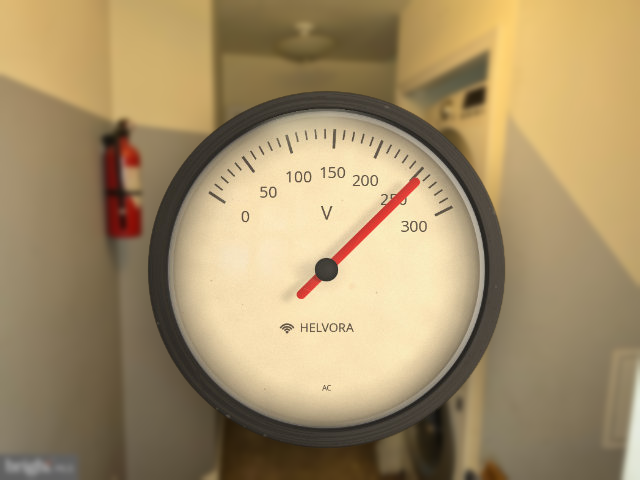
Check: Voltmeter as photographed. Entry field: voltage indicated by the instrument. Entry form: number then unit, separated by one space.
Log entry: 255 V
